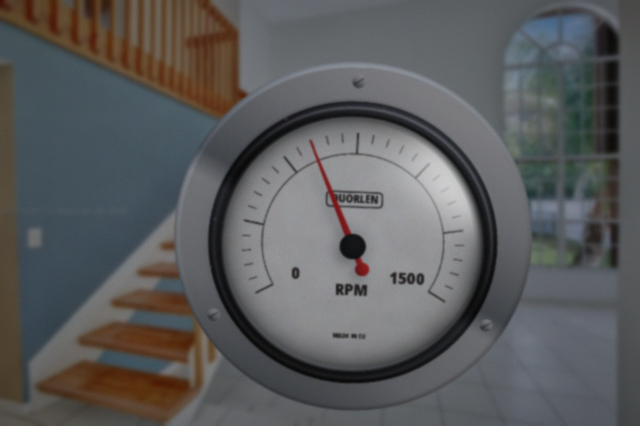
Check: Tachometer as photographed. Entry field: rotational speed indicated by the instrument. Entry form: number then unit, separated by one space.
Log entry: 600 rpm
